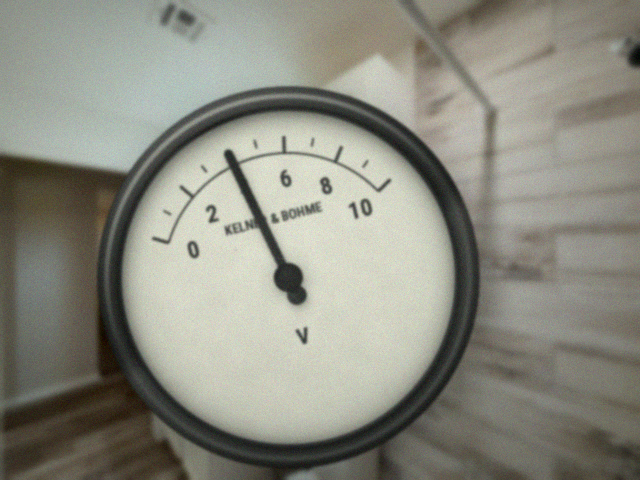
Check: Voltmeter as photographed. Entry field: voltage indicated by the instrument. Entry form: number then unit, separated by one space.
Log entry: 4 V
